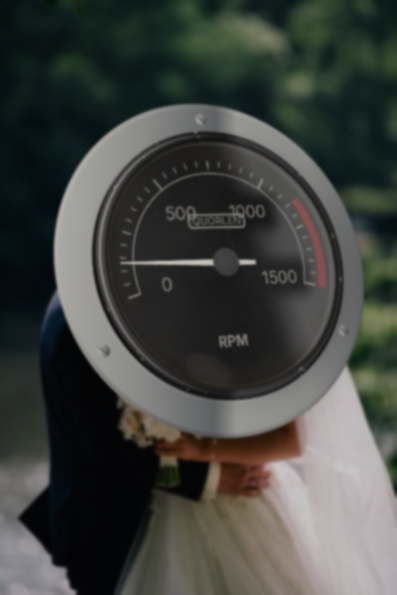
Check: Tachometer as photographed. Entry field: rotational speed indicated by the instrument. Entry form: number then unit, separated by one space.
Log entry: 125 rpm
